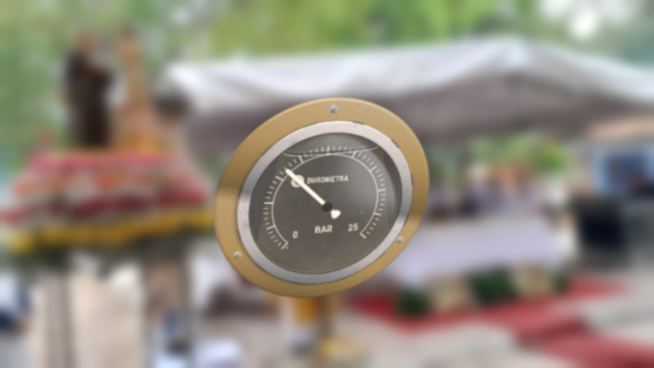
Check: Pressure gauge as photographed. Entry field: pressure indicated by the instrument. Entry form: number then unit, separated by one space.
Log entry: 8.5 bar
